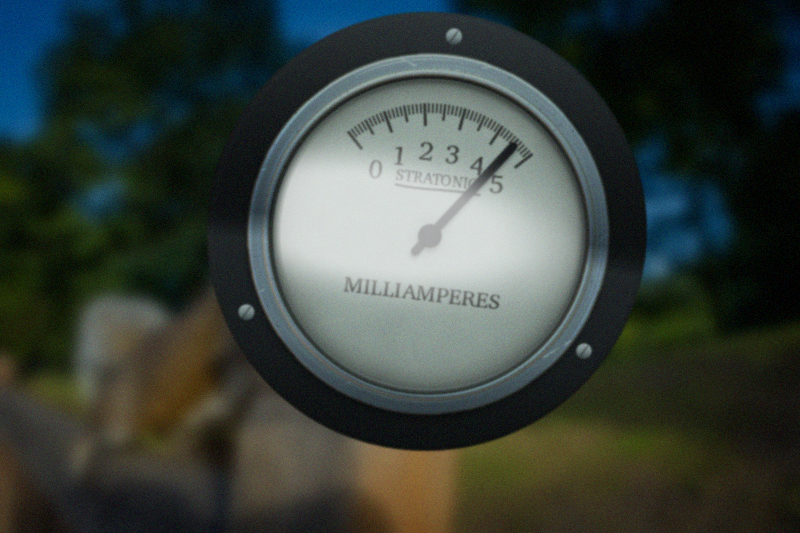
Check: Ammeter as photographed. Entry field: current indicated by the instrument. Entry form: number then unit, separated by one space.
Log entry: 4.5 mA
